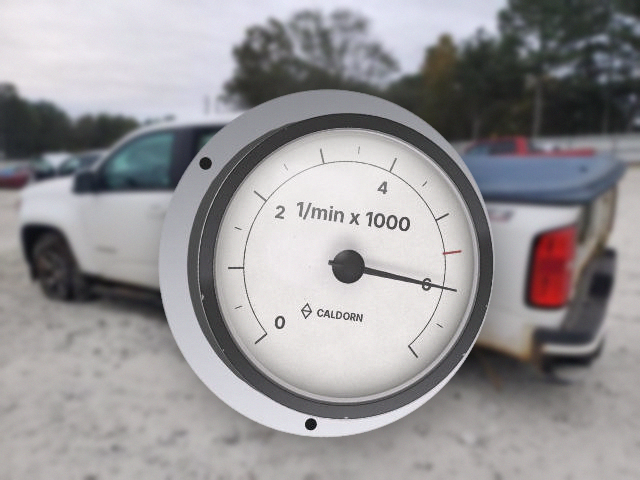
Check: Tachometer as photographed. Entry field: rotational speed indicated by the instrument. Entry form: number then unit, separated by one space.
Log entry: 6000 rpm
